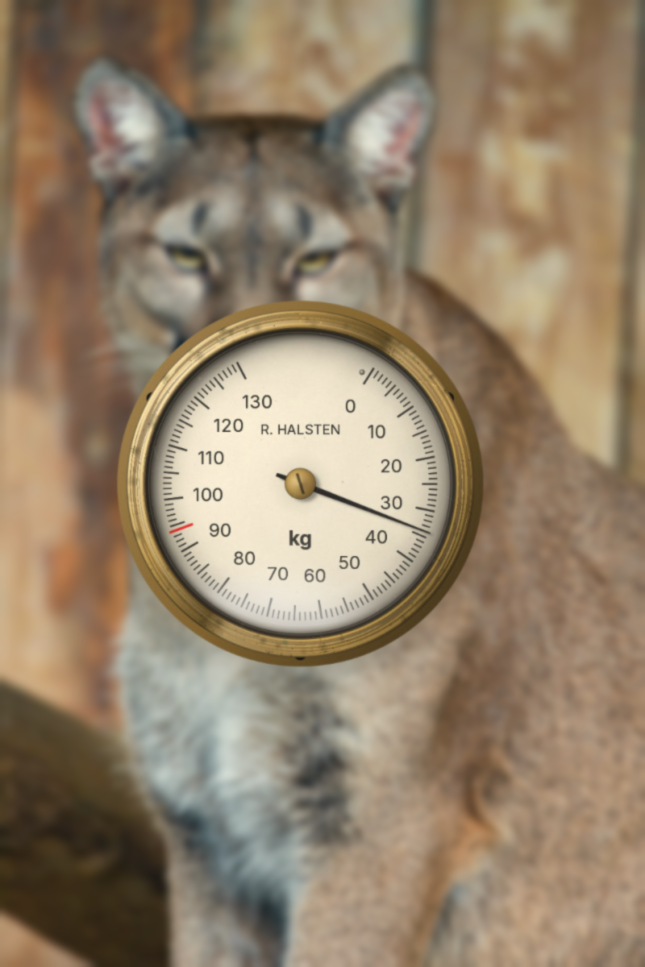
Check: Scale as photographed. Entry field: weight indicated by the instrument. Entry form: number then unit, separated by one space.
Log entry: 34 kg
